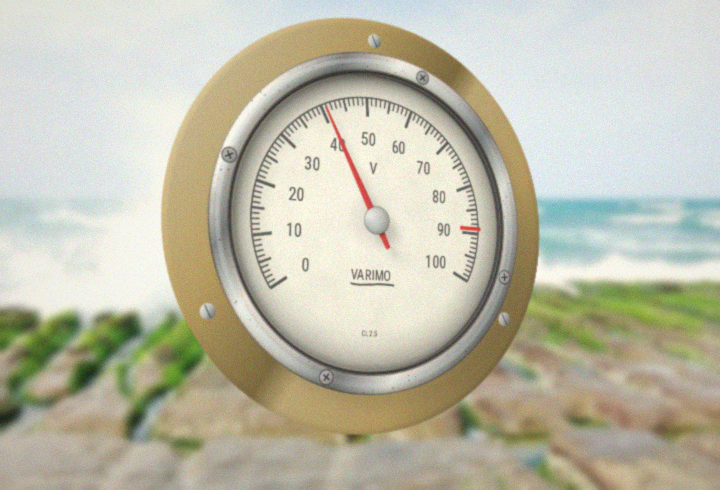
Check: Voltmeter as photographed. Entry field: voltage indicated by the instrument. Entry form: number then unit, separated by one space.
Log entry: 40 V
